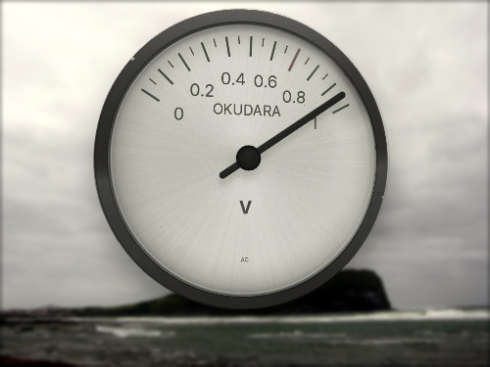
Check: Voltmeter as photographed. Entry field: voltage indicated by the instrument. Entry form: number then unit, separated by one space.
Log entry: 0.95 V
